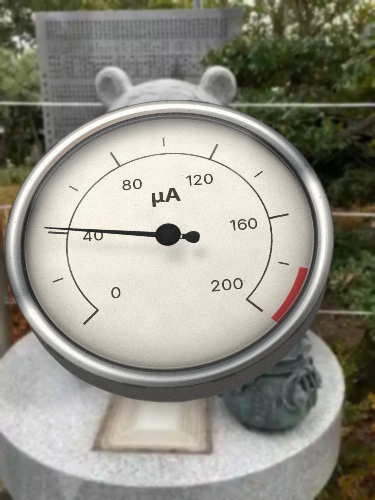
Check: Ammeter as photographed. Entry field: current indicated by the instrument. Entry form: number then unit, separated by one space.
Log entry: 40 µA
